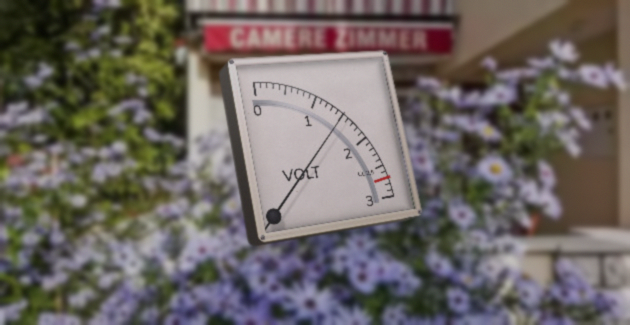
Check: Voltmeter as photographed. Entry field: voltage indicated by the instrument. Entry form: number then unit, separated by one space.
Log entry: 1.5 V
